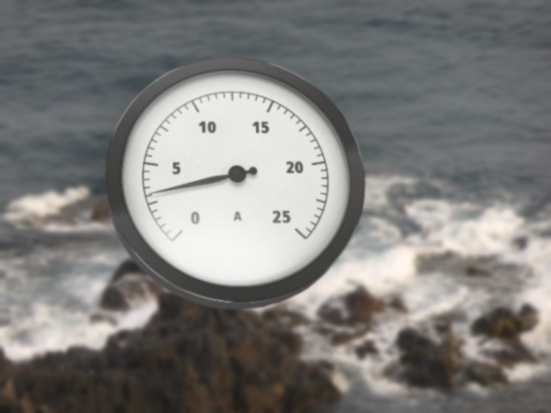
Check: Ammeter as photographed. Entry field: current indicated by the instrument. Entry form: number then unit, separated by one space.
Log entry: 3 A
